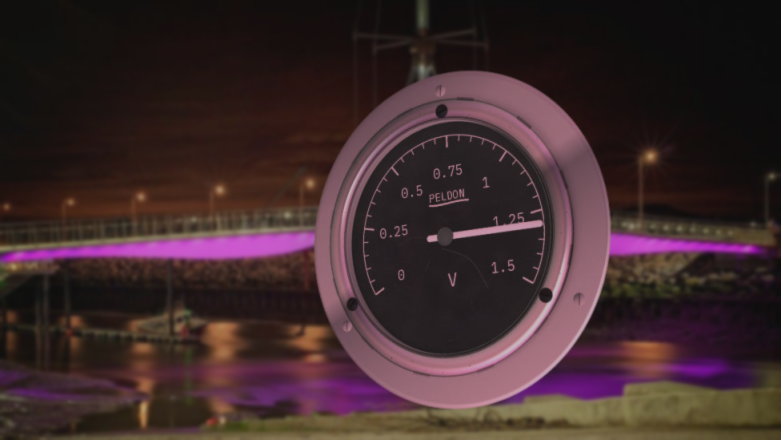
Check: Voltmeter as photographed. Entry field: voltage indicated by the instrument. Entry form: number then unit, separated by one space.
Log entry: 1.3 V
